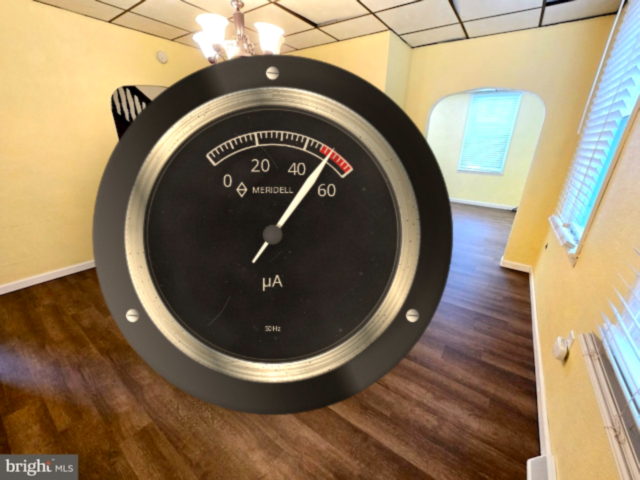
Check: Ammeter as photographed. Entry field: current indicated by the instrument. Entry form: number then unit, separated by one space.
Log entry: 50 µA
